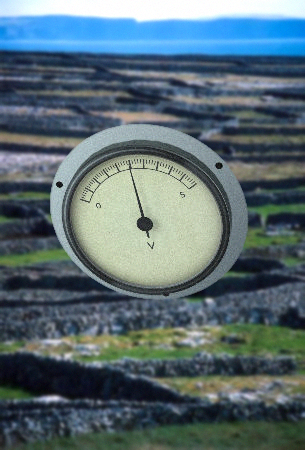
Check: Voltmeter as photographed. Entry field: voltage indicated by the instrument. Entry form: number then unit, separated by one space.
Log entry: 2.5 V
